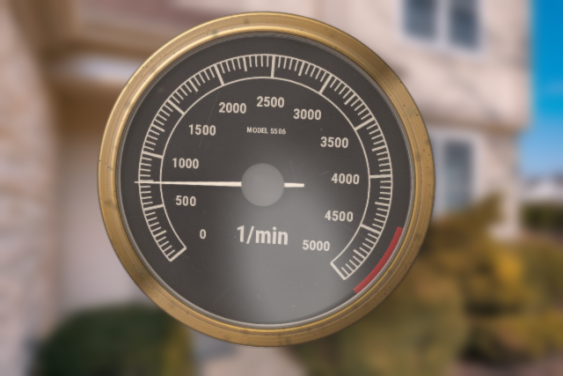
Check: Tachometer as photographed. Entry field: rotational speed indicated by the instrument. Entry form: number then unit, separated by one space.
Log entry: 750 rpm
